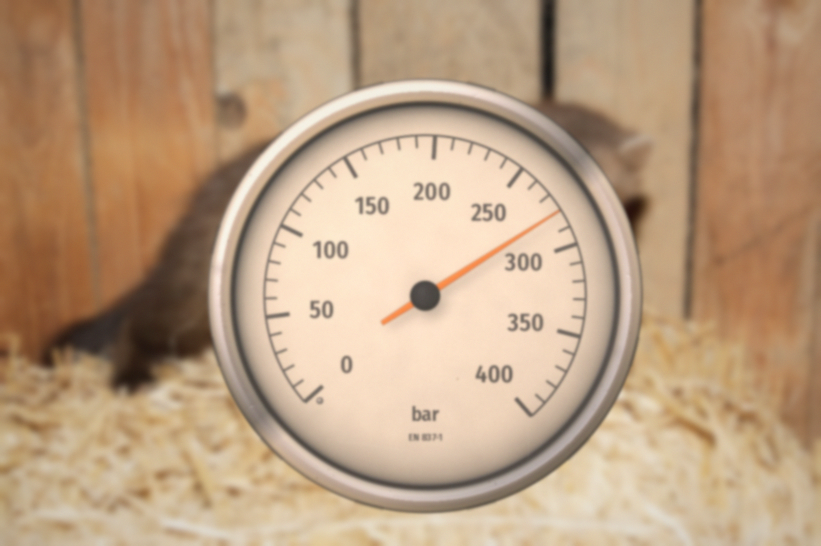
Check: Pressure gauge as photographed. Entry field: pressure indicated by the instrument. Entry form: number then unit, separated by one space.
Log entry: 280 bar
